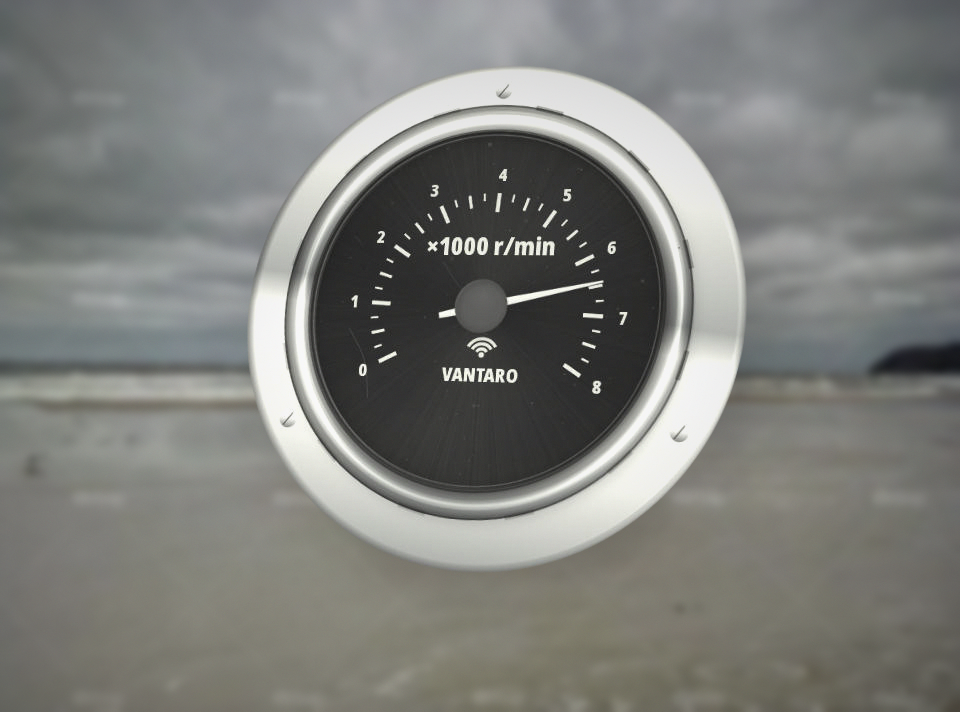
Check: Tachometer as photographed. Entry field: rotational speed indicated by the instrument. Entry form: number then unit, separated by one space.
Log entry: 6500 rpm
